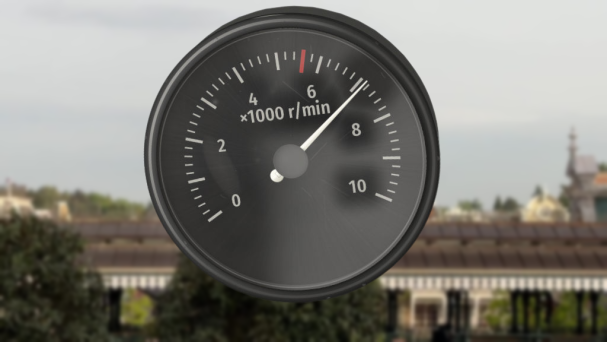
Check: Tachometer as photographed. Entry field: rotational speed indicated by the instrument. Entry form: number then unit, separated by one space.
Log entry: 7100 rpm
